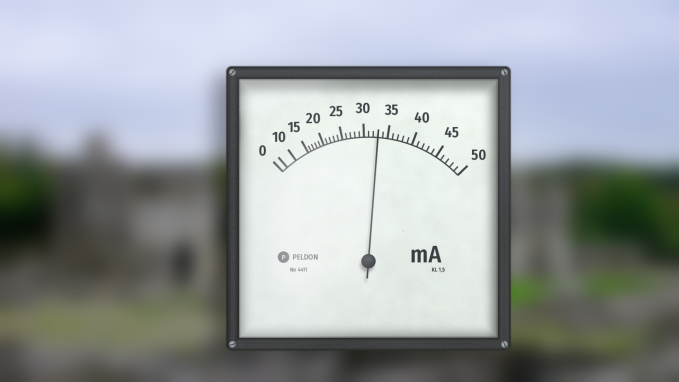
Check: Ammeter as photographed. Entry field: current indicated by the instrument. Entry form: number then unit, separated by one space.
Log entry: 33 mA
